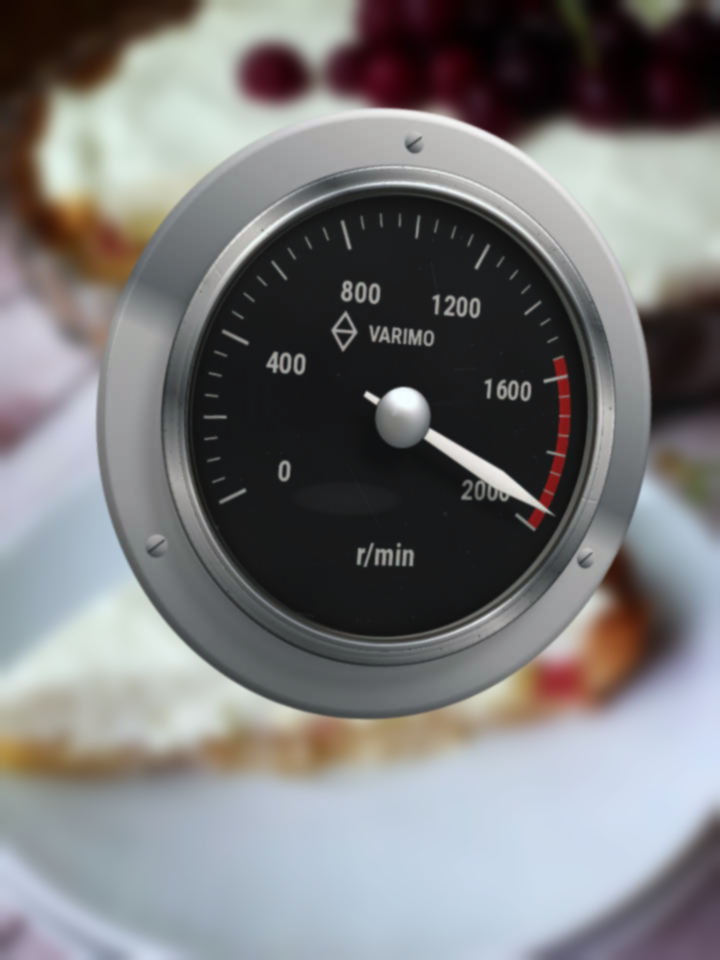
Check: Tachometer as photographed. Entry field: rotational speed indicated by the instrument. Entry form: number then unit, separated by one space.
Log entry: 1950 rpm
